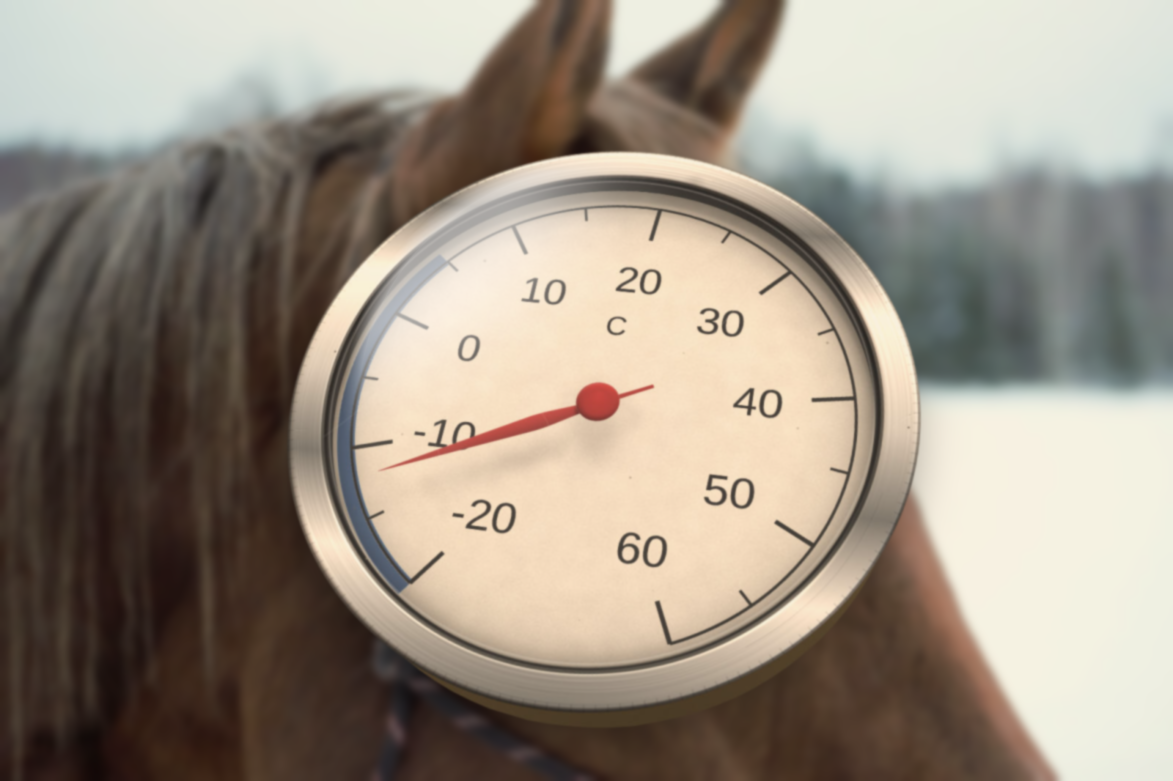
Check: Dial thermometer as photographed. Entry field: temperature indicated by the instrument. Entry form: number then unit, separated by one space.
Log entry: -12.5 °C
